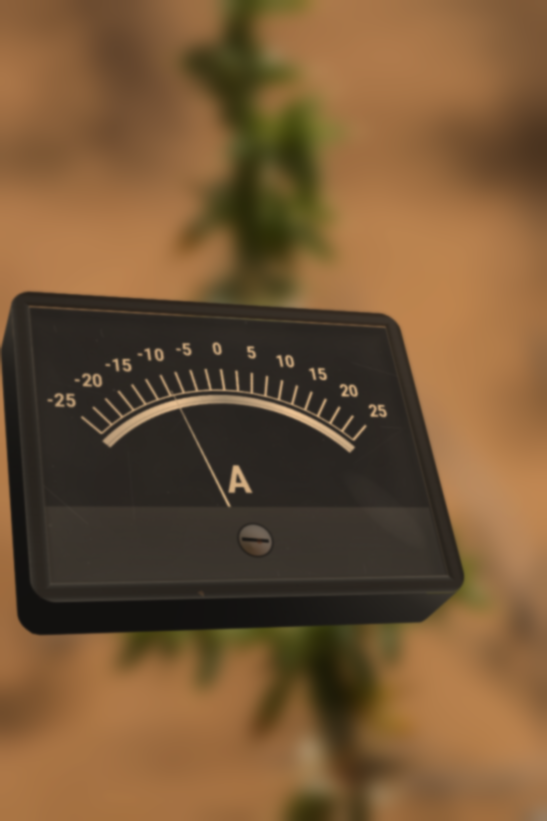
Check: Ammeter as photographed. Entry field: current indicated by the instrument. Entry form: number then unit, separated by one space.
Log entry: -10 A
